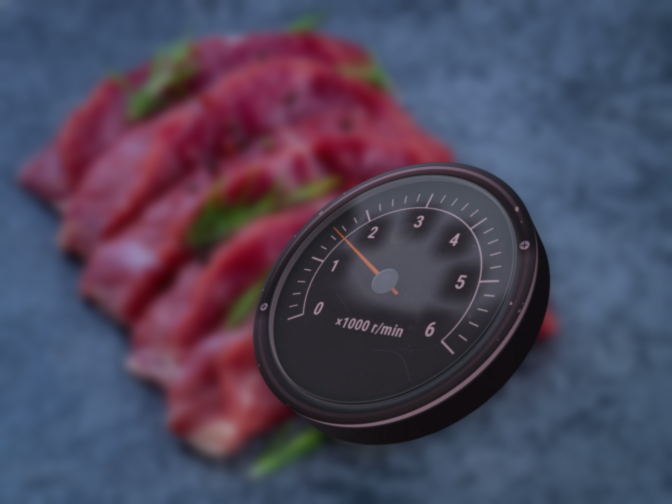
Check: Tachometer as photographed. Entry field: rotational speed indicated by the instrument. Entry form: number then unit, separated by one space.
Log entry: 1500 rpm
